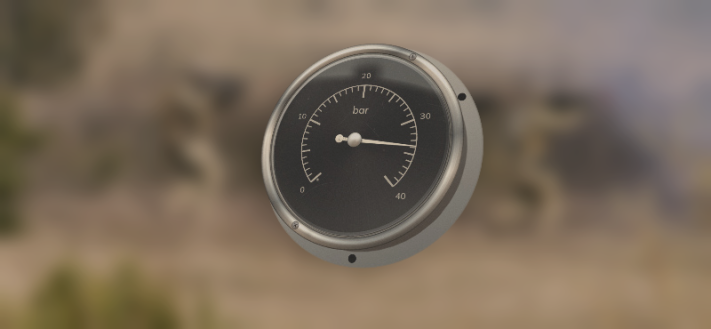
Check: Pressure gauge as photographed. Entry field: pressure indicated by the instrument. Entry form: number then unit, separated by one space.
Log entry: 34 bar
